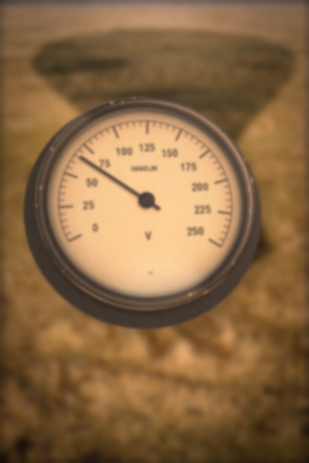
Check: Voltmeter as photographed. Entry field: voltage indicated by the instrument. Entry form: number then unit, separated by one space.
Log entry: 65 V
